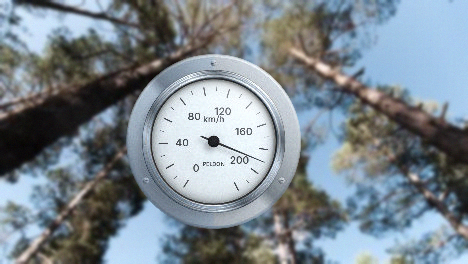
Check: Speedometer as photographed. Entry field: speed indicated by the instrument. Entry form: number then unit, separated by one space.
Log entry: 190 km/h
